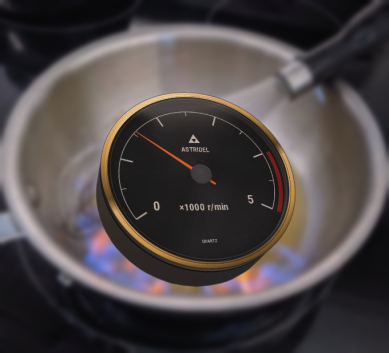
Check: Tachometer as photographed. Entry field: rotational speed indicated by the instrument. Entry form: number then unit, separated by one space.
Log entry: 1500 rpm
